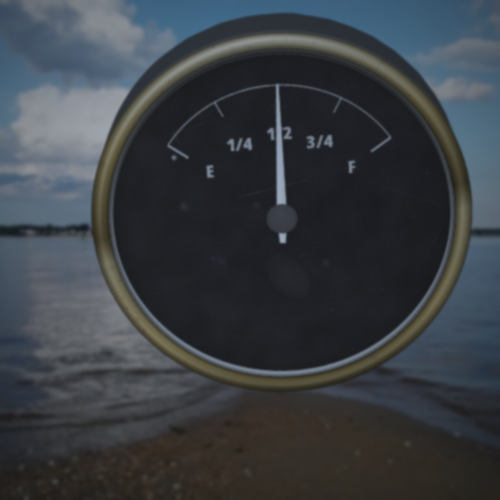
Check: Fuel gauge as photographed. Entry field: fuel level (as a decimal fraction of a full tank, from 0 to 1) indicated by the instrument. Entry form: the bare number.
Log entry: 0.5
